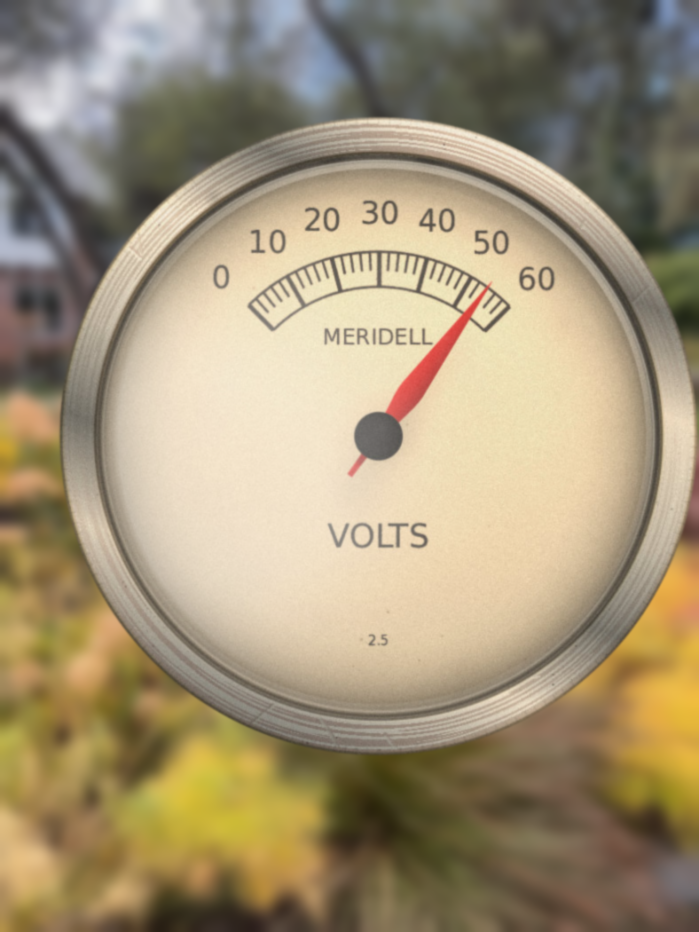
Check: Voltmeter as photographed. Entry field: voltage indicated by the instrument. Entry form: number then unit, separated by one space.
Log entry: 54 V
